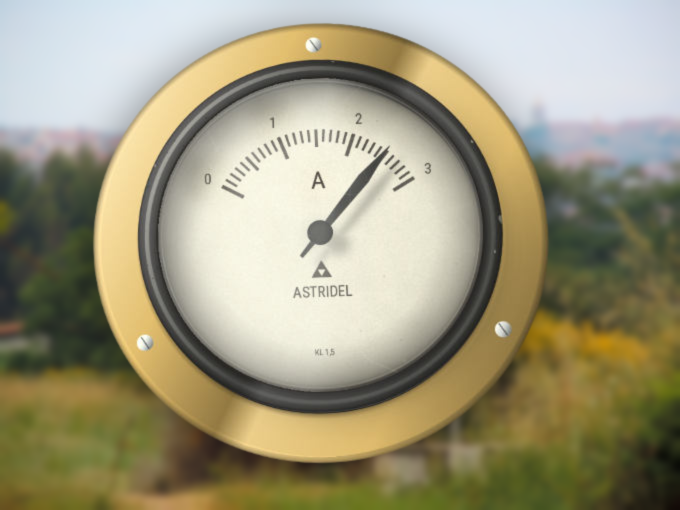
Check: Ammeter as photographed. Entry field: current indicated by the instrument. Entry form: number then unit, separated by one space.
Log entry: 2.5 A
